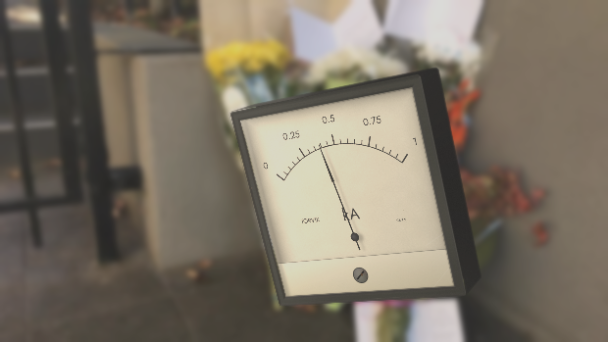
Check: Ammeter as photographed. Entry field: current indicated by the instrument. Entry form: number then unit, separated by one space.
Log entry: 0.4 kA
